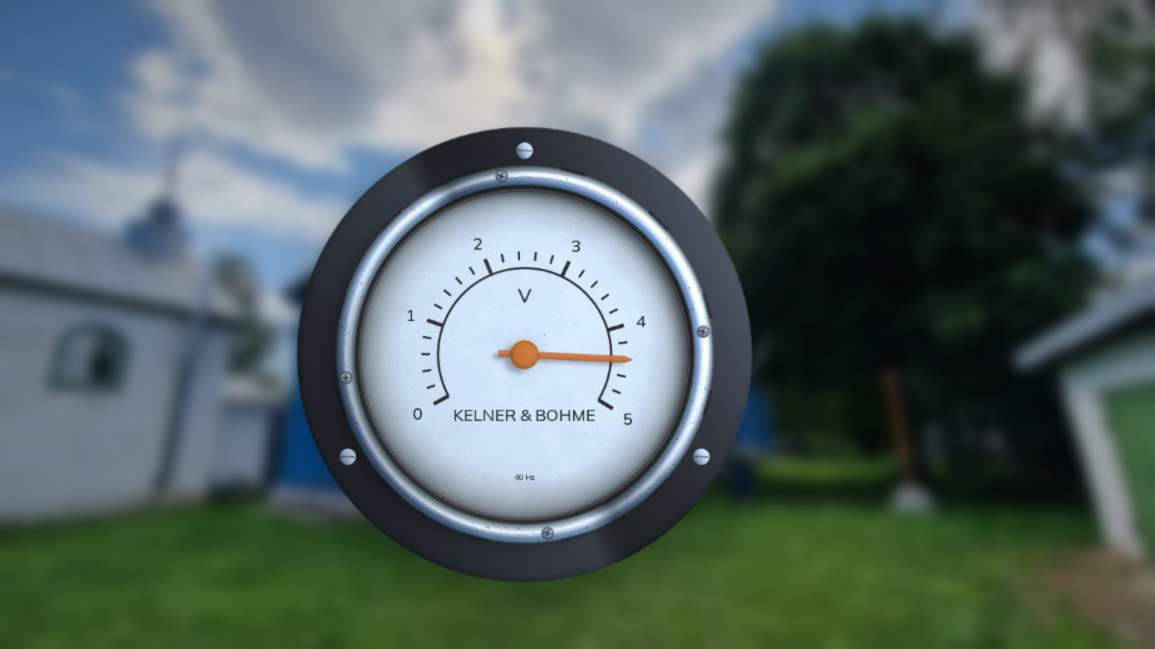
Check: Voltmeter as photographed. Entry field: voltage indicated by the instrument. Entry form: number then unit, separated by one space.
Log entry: 4.4 V
